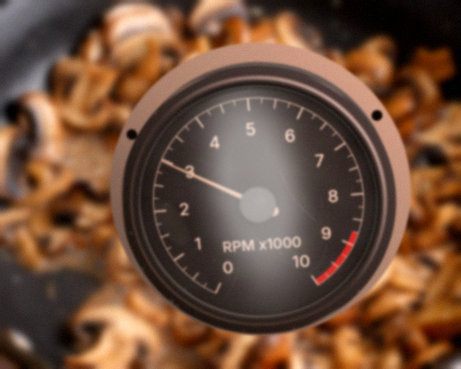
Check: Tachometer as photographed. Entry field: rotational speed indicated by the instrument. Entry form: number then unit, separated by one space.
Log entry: 3000 rpm
